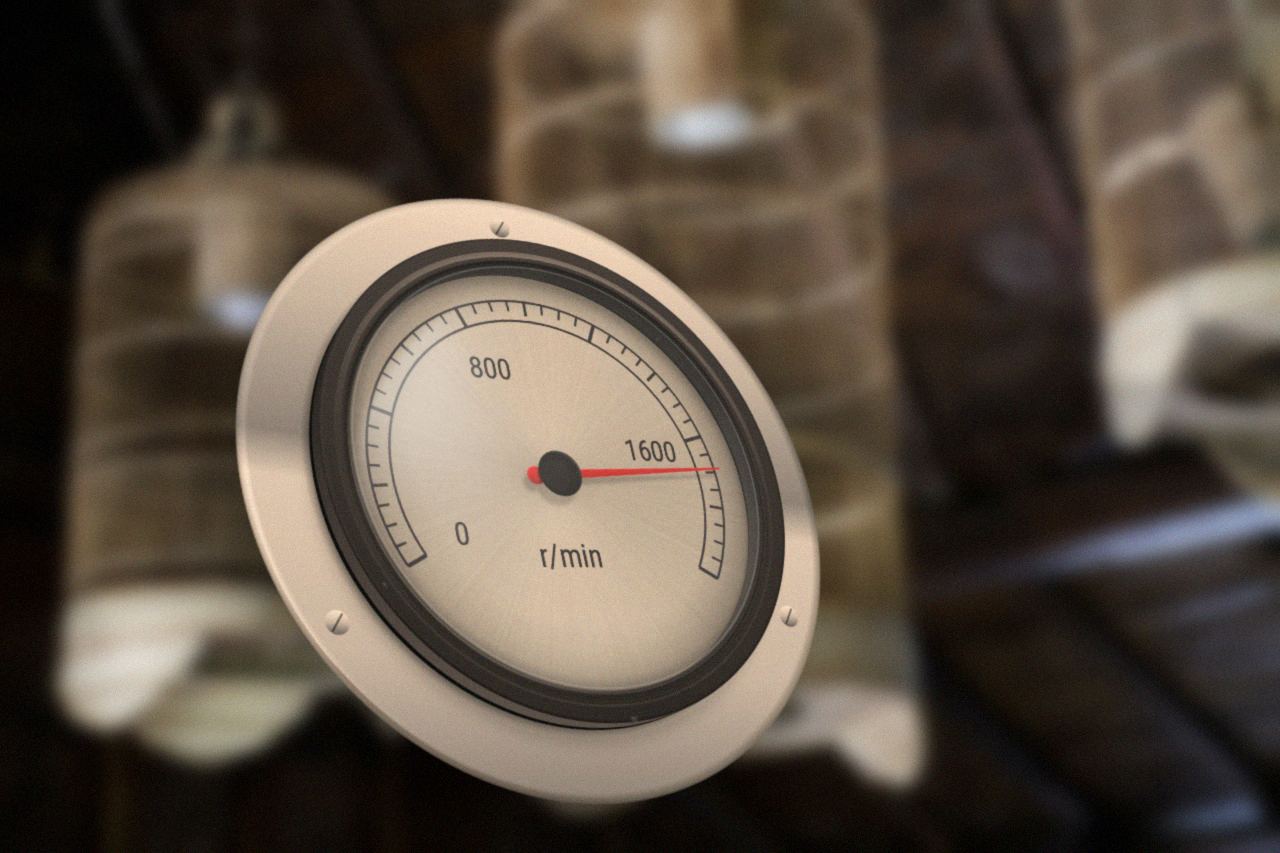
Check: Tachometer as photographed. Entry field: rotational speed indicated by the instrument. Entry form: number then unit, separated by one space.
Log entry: 1700 rpm
